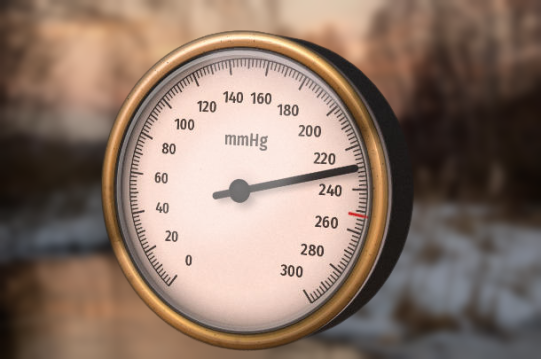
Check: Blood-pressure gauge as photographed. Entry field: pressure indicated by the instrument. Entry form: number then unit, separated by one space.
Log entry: 230 mmHg
